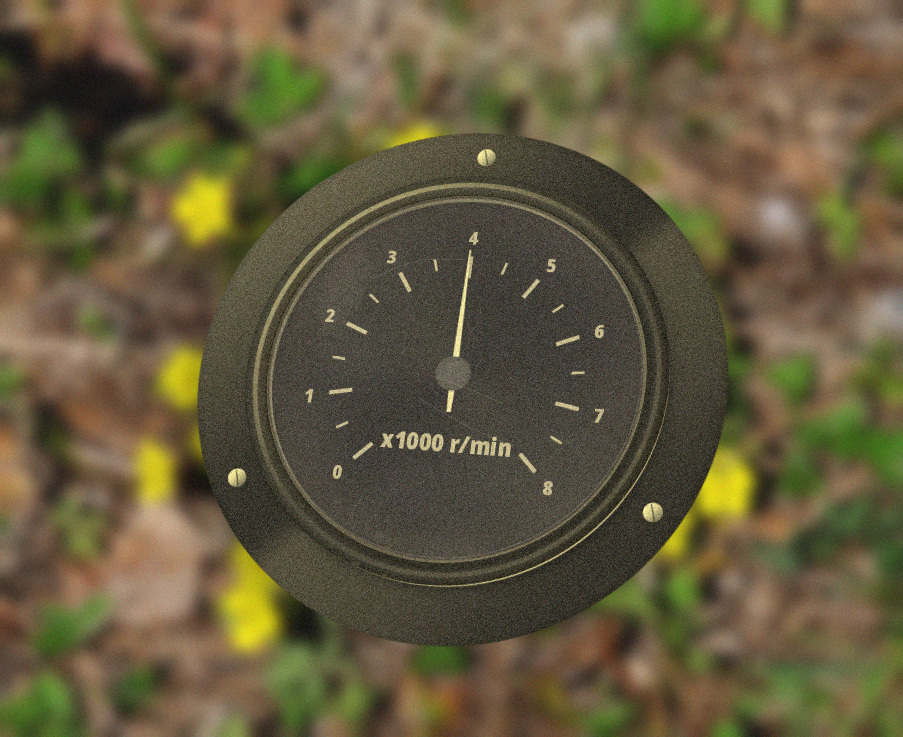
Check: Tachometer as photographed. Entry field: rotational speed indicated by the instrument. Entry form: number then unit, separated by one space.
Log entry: 4000 rpm
